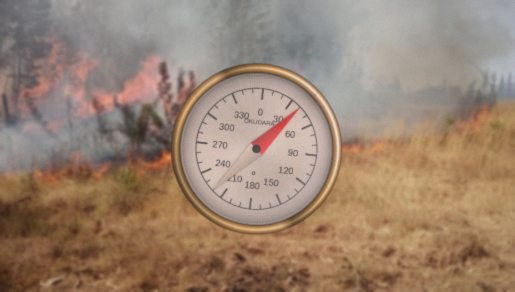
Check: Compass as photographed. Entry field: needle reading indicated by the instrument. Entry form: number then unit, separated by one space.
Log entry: 40 °
